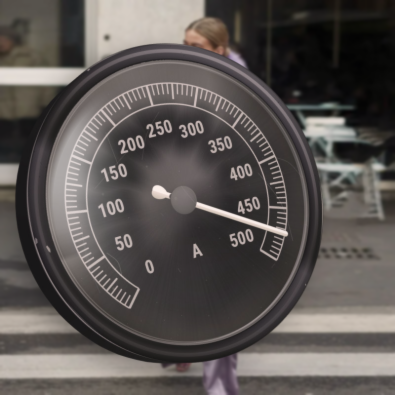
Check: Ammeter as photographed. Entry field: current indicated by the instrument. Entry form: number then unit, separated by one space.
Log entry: 475 A
